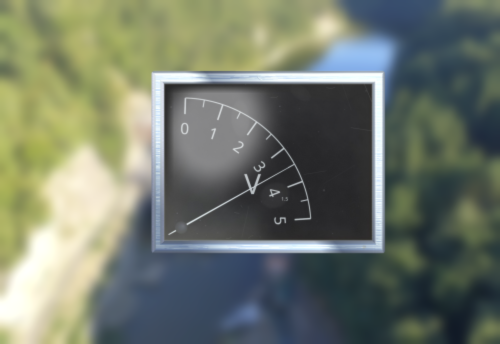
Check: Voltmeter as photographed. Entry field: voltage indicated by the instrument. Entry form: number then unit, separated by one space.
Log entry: 3.5 V
